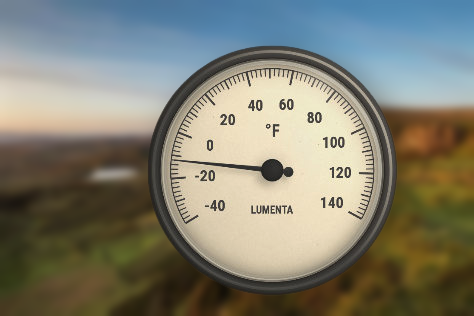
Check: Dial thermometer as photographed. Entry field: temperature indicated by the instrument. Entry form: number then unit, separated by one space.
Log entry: -12 °F
